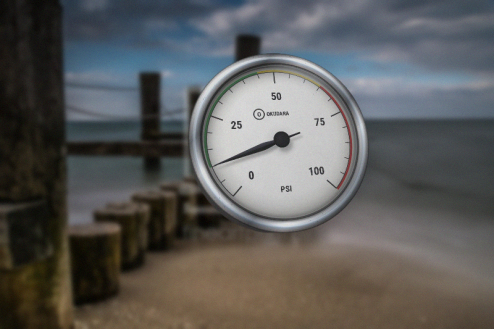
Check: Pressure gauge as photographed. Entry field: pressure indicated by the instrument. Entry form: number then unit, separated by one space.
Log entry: 10 psi
